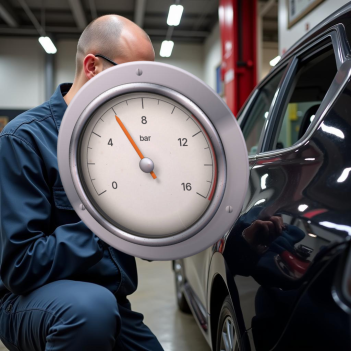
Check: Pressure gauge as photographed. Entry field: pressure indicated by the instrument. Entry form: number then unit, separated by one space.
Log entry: 6 bar
